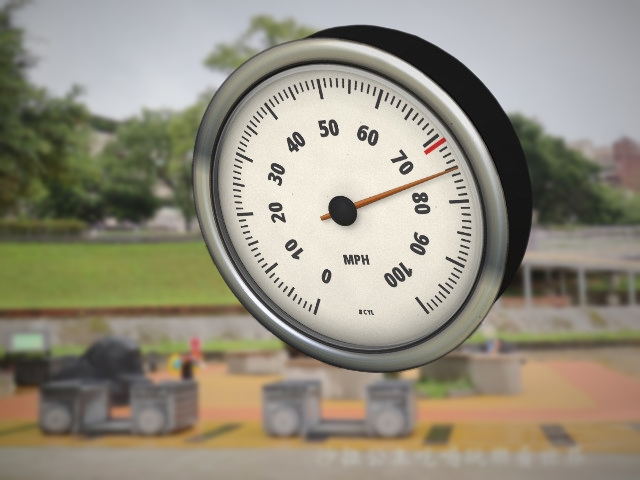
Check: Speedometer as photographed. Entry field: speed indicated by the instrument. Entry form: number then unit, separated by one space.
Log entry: 75 mph
